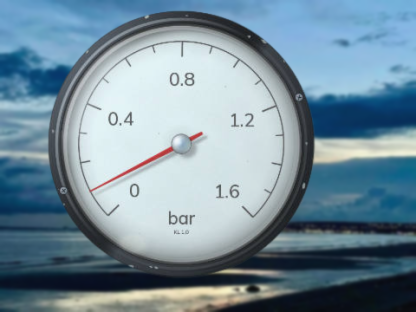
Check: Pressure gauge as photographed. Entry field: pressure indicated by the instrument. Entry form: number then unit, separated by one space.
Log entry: 0.1 bar
